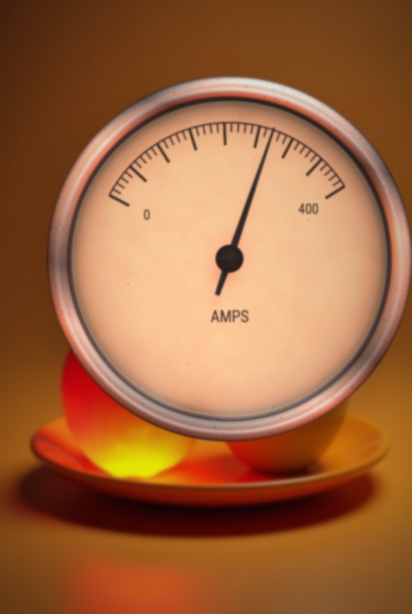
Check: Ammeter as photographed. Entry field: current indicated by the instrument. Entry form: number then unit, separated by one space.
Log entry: 270 A
